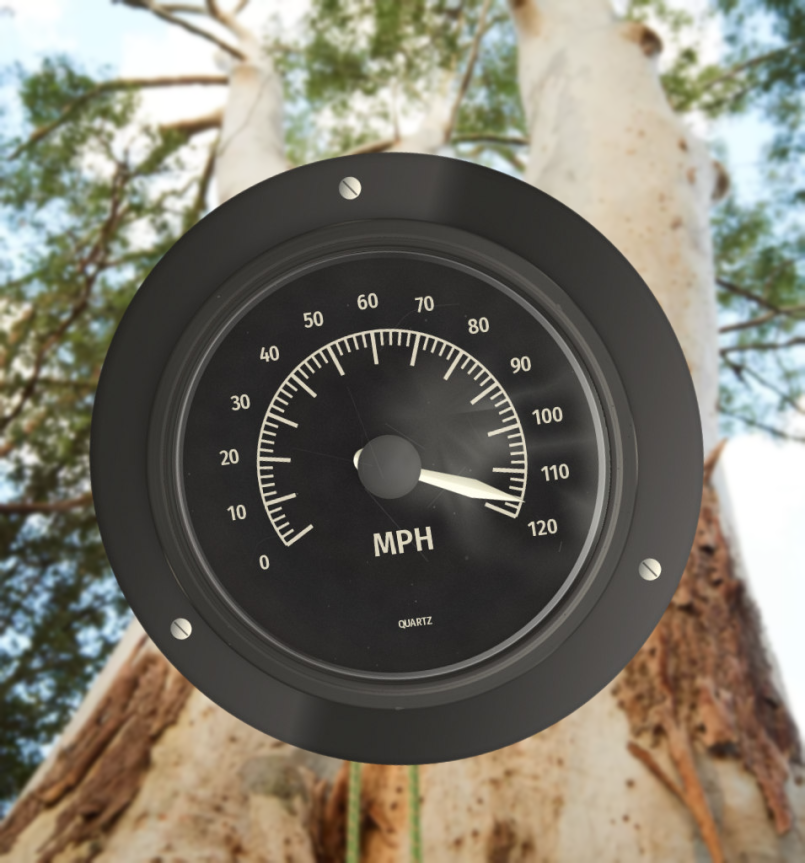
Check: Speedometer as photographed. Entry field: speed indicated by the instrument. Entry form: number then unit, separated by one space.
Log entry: 116 mph
